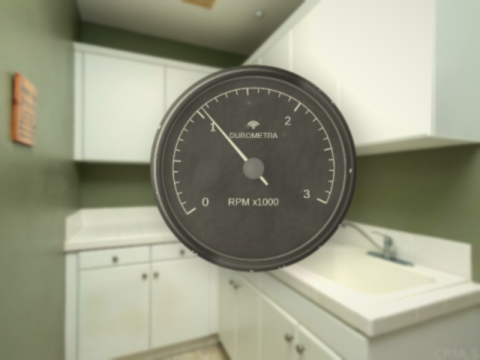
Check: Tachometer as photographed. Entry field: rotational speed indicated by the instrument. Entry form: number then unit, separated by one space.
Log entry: 1050 rpm
